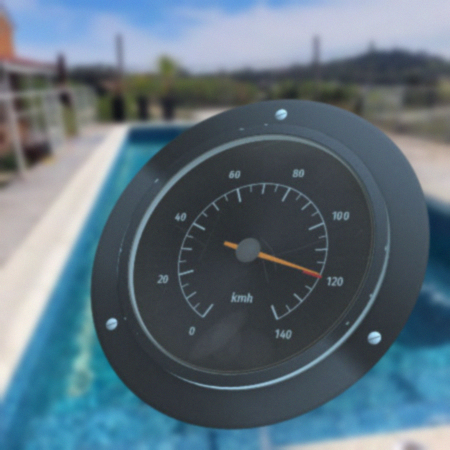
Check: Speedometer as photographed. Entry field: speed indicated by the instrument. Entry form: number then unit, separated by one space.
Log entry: 120 km/h
